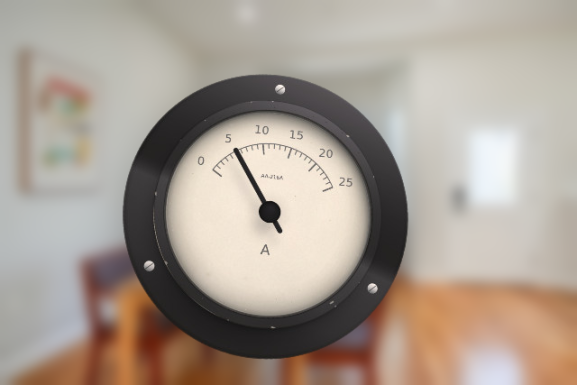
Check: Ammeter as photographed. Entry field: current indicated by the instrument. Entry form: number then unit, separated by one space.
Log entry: 5 A
